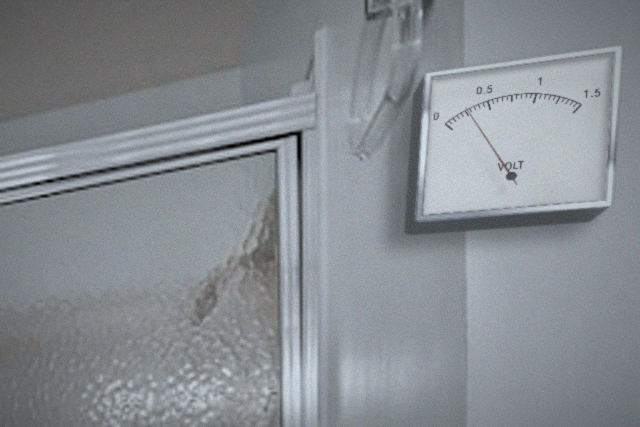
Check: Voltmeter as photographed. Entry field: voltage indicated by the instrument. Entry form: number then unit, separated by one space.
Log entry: 0.25 V
